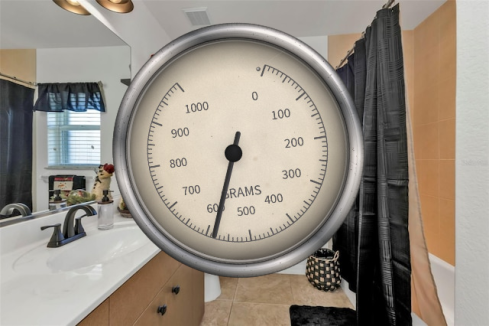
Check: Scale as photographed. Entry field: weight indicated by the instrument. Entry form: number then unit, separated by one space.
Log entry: 580 g
